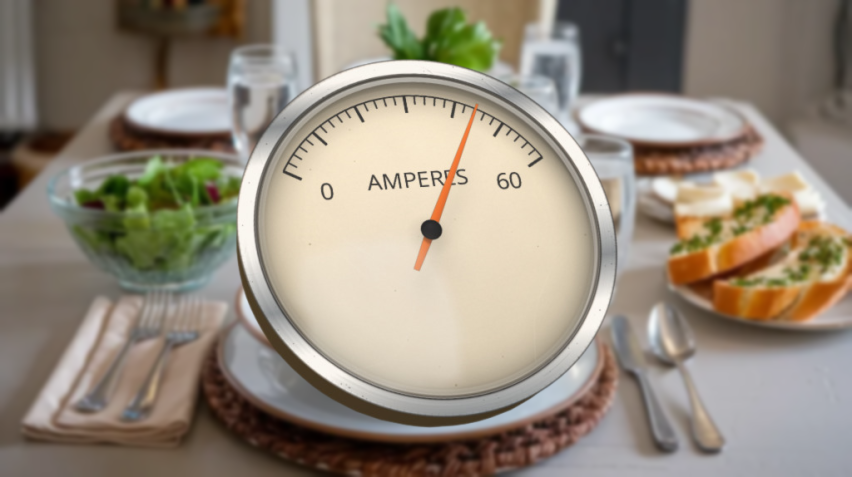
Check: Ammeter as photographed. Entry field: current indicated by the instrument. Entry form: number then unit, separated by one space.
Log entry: 44 A
